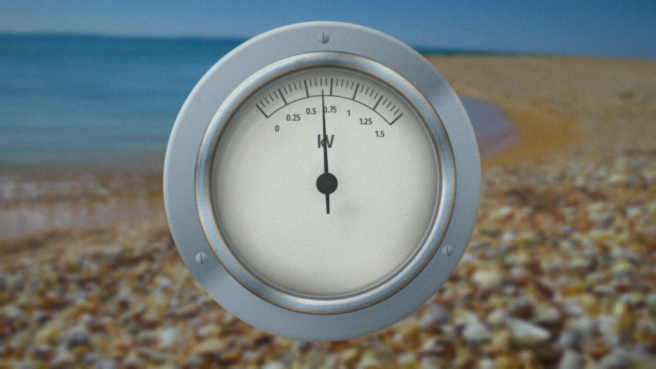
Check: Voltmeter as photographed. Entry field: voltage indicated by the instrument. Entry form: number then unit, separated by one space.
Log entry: 0.65 kV
